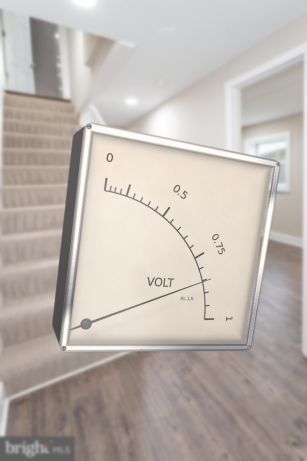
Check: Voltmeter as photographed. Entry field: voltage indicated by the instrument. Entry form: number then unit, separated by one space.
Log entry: 0.85 V
